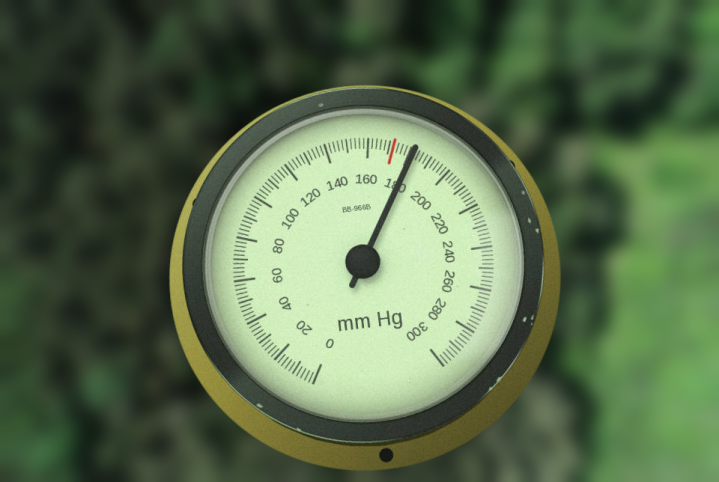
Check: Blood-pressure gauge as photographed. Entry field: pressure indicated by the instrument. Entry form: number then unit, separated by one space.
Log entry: 182 mmHg
